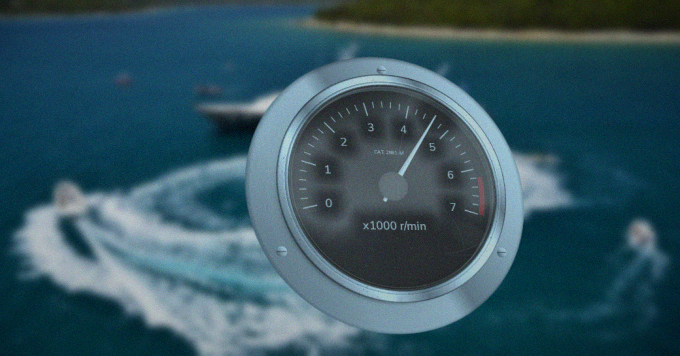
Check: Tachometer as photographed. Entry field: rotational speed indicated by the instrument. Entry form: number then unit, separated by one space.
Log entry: 4600 rpm
